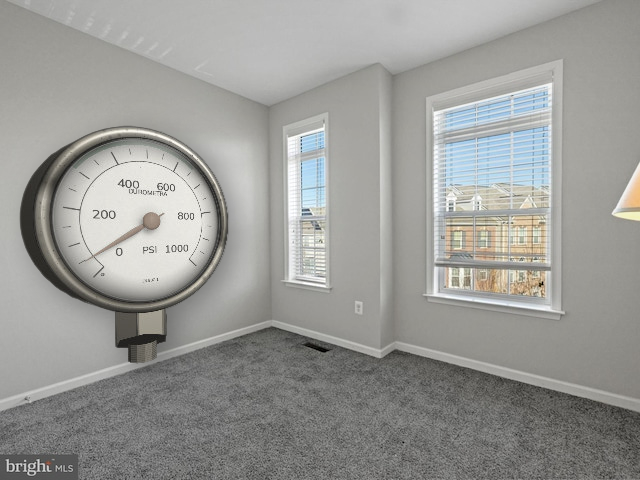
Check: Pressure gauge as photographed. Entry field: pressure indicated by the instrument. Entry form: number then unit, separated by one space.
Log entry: 50 psi
